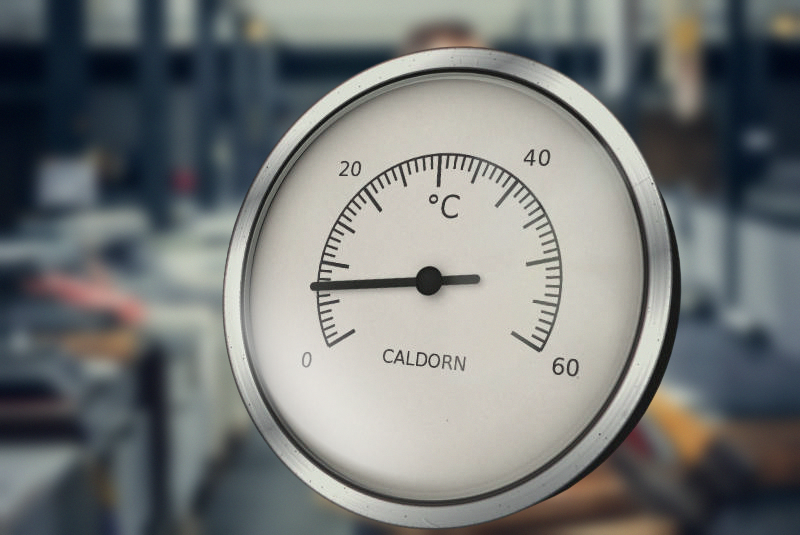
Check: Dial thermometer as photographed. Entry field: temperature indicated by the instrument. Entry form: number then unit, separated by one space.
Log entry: 7 °C
